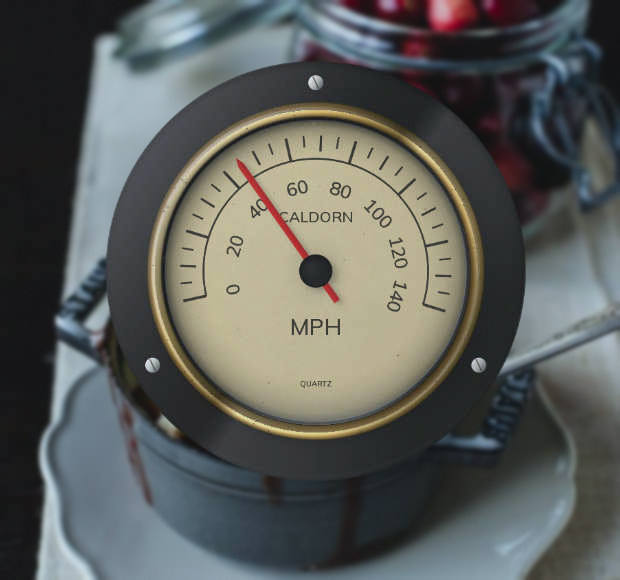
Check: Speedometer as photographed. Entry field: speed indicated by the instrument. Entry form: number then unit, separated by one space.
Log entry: 45 mph
